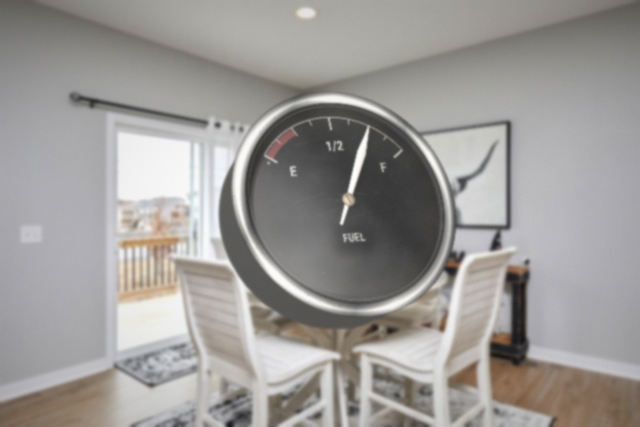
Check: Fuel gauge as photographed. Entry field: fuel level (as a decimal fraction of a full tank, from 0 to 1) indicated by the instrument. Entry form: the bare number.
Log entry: 0.75
